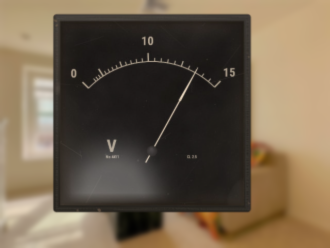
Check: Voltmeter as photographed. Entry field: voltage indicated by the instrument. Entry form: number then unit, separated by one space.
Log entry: 13.5 V
